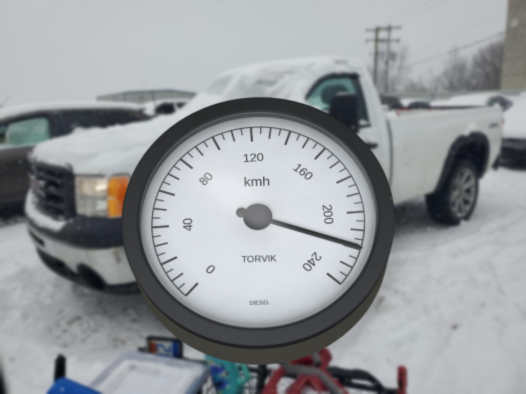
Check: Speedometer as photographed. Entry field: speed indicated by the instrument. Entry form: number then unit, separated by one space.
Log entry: 220 km/h
